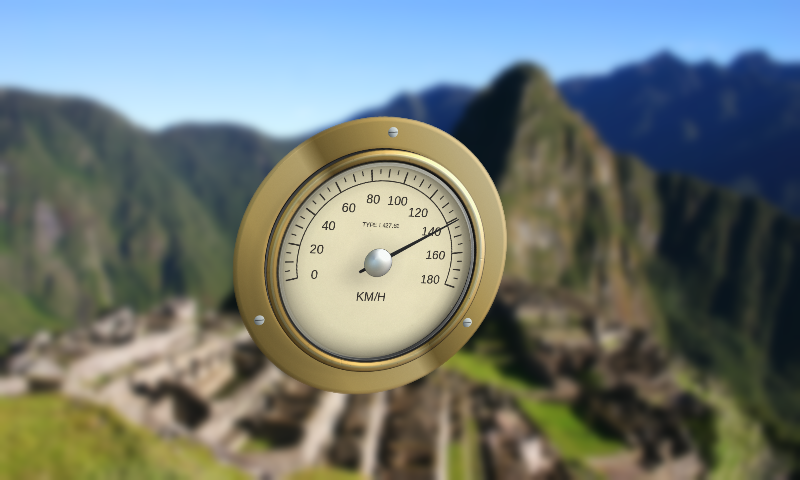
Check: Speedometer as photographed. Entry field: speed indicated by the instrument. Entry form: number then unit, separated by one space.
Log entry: 140 km/h
